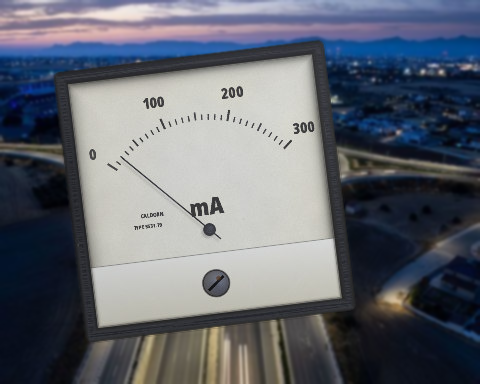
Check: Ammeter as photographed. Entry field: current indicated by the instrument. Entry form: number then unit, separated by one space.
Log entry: 20 mA
